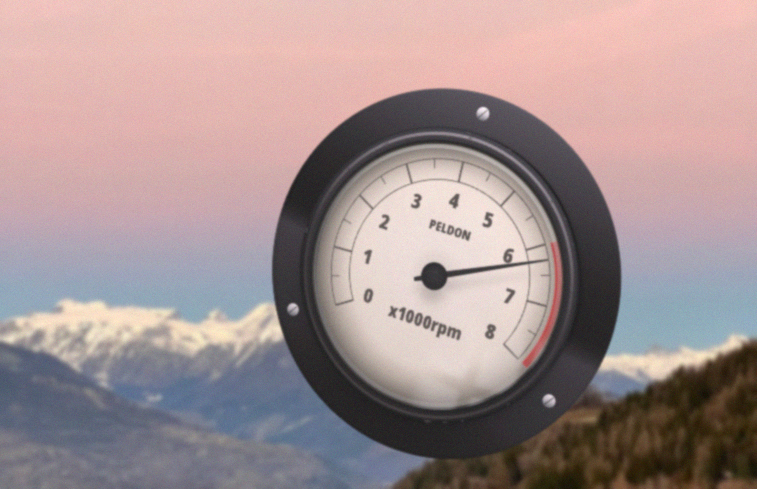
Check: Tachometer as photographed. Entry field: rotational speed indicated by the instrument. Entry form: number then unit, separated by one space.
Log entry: 6250 rpm
